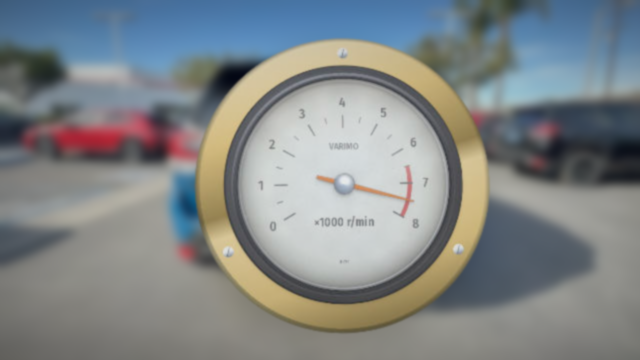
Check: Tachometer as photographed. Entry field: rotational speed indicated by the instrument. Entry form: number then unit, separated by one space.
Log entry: 7500 rpm
